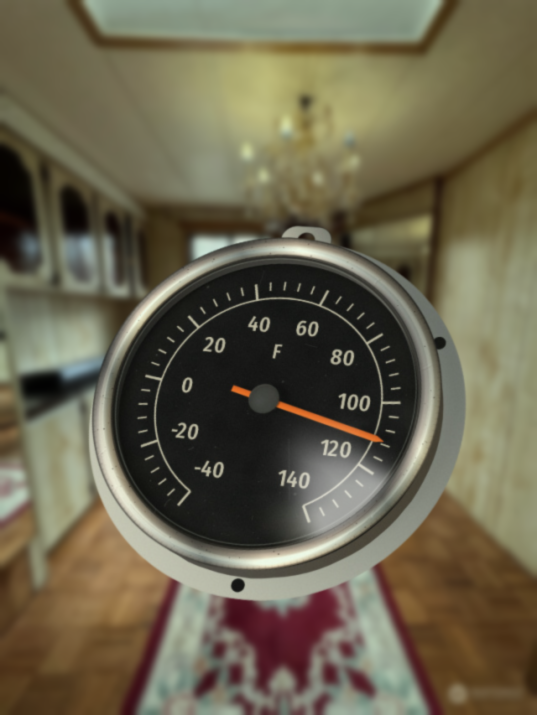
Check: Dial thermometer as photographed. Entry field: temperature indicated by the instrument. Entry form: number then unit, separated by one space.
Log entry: 112 °F
